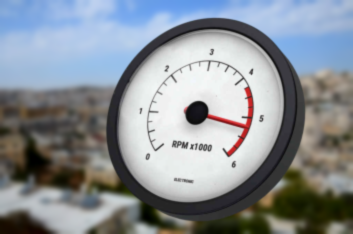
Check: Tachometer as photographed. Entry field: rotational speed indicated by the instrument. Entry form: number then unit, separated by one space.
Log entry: 5250 rpm
